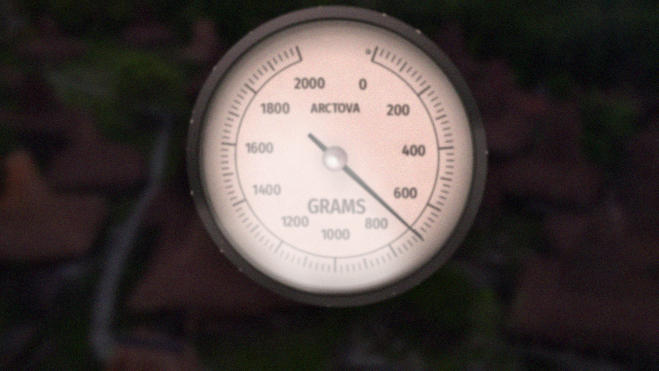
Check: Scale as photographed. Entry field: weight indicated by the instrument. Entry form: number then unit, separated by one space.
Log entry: 700 g
